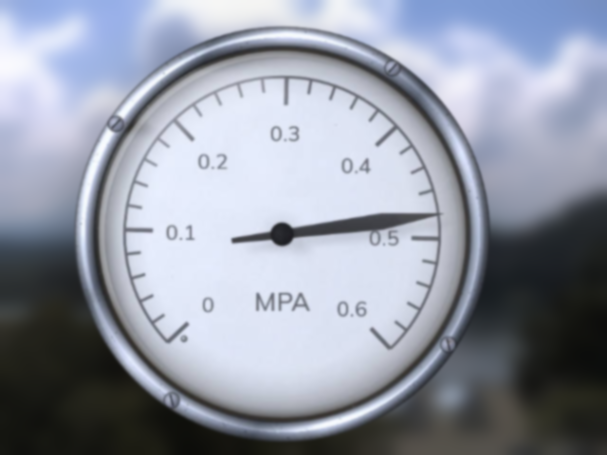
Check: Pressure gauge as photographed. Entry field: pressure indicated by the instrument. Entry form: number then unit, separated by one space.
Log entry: 0.48 MPa
